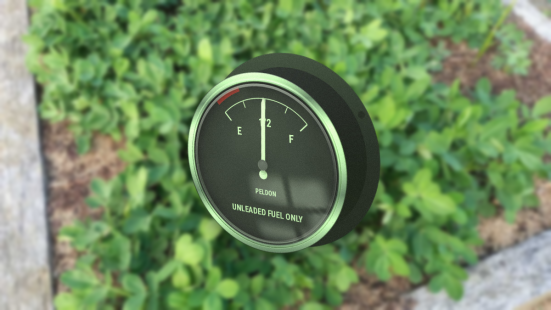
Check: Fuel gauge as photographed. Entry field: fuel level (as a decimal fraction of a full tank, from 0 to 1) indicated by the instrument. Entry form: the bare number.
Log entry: 0.5
